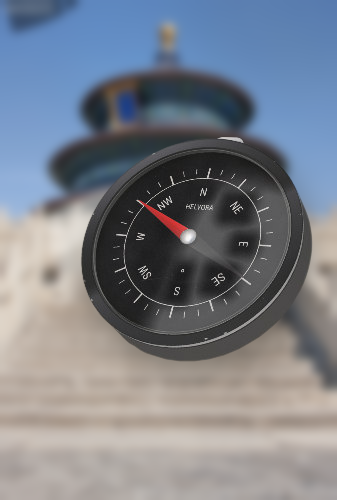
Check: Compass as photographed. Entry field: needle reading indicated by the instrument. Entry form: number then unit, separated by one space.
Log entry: 300 °
